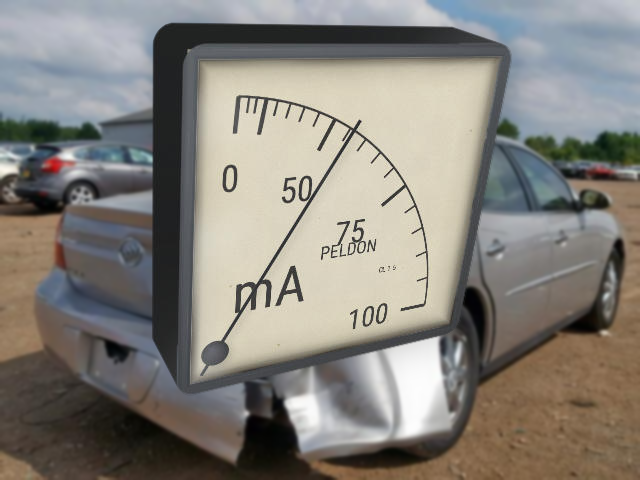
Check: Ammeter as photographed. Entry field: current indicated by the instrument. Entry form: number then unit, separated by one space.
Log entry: 55 mA
